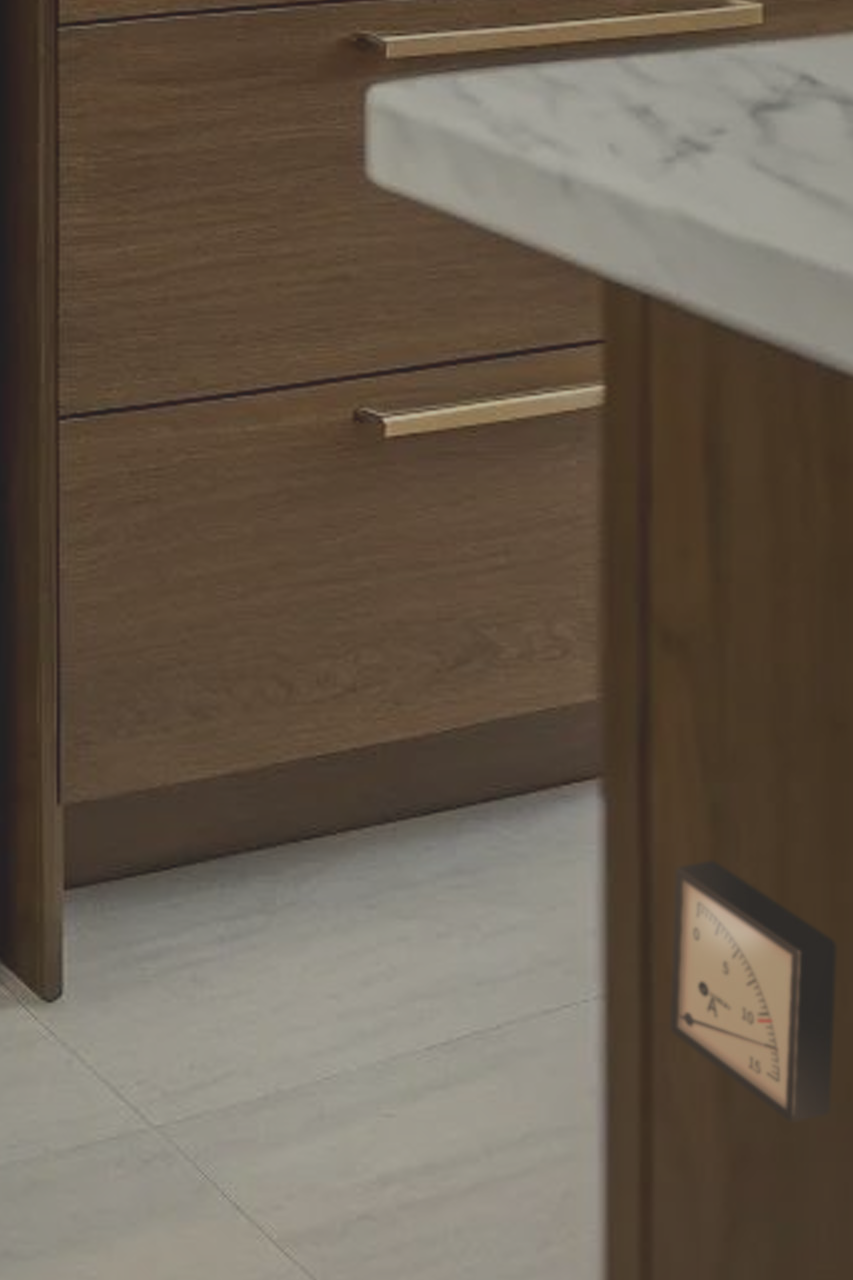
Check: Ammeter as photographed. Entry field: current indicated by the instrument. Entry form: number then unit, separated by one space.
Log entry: 12.5 A
